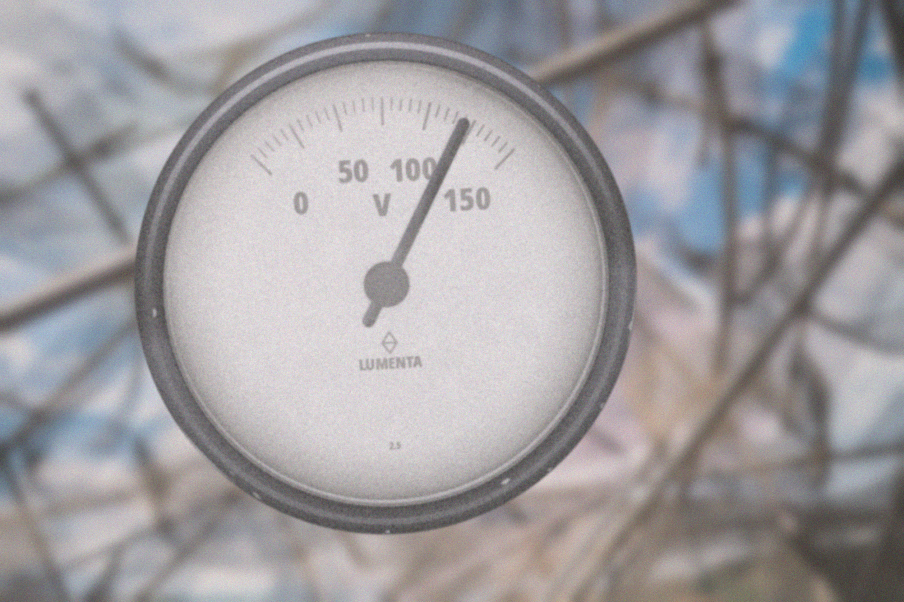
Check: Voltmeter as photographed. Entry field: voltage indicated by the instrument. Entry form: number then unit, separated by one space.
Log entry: 120 V
